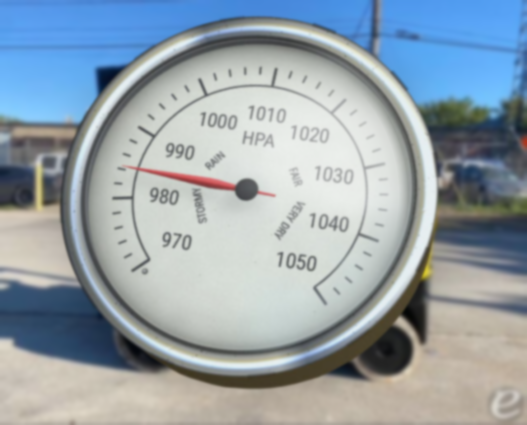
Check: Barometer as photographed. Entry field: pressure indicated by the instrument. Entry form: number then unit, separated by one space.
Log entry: 984 hPa
